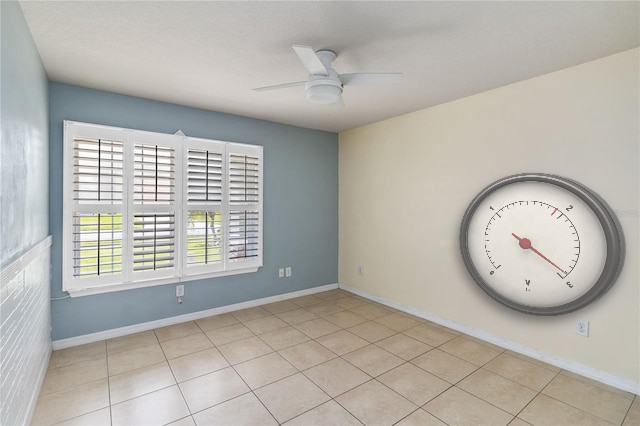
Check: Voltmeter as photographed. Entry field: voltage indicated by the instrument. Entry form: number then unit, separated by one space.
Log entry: 2.9 V
